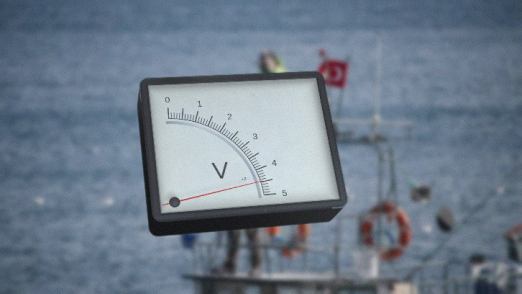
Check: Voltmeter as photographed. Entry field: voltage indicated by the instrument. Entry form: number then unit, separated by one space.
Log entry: 4.5 V
